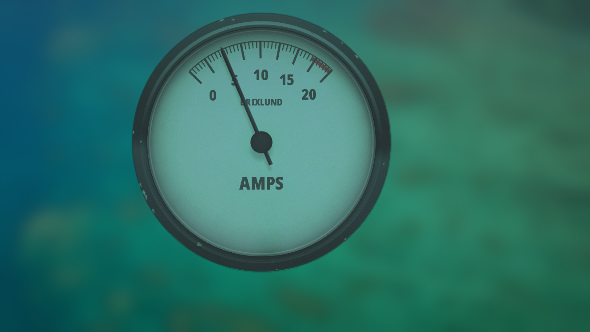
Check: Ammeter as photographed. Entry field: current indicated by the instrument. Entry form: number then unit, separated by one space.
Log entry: 5 A
